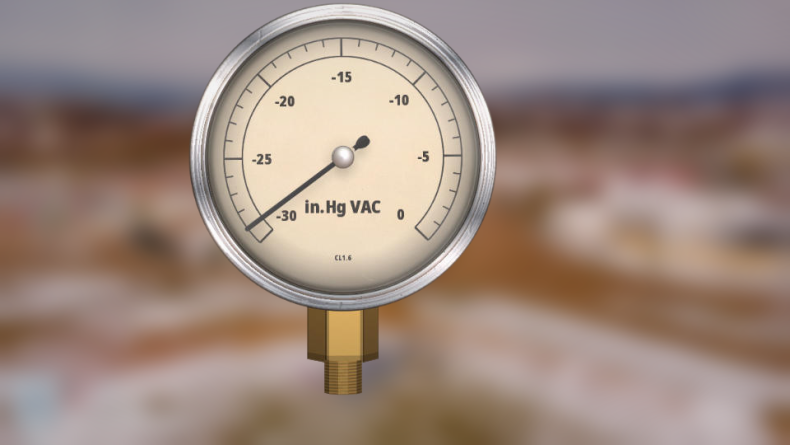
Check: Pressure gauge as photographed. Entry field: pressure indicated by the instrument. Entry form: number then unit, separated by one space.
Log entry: -29 inHg
